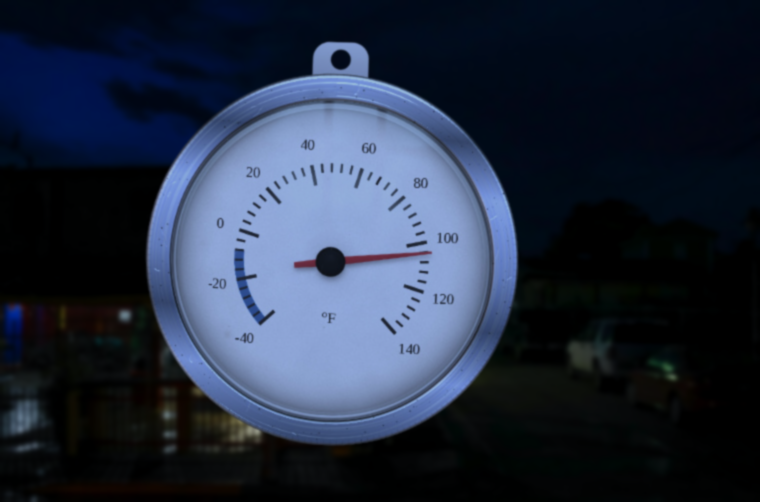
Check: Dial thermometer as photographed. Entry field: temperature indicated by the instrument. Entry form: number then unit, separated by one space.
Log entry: 104 °F
